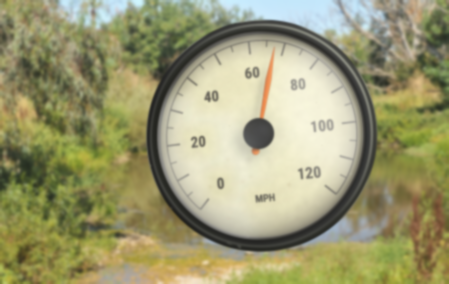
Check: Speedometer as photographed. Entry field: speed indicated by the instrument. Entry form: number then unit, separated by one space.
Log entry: 67.5 mph
